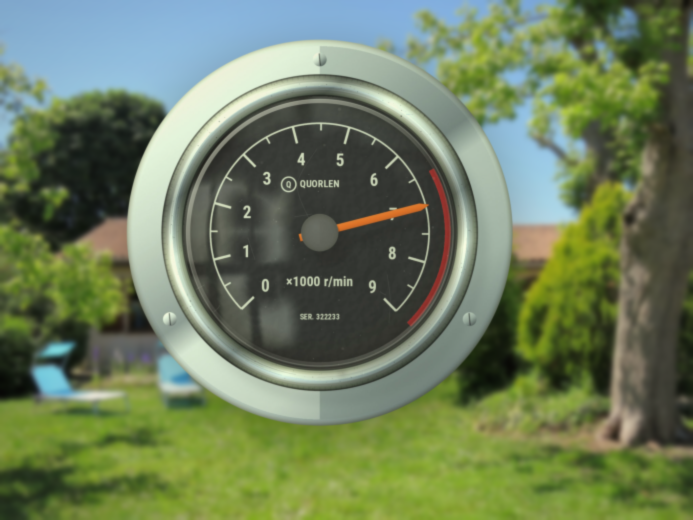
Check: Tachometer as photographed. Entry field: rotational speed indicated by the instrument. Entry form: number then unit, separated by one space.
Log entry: 7000 rpm
